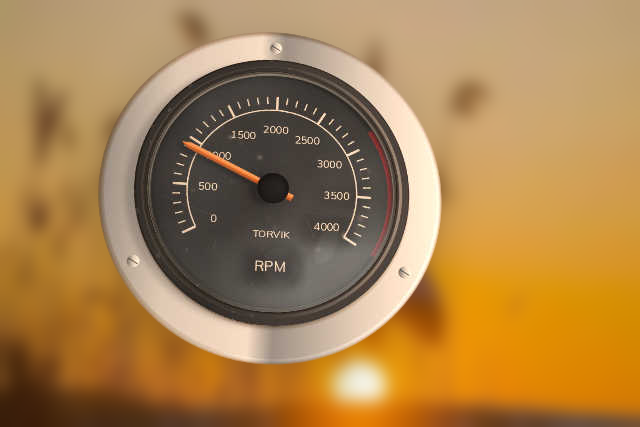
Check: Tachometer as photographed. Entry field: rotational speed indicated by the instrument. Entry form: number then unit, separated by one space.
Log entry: 900 rpm
